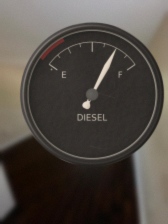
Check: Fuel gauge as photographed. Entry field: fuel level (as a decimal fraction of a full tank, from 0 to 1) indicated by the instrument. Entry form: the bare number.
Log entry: 0.75
